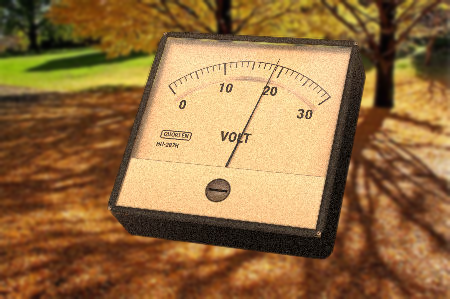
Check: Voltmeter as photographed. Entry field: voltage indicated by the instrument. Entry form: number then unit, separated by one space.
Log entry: 19 V
